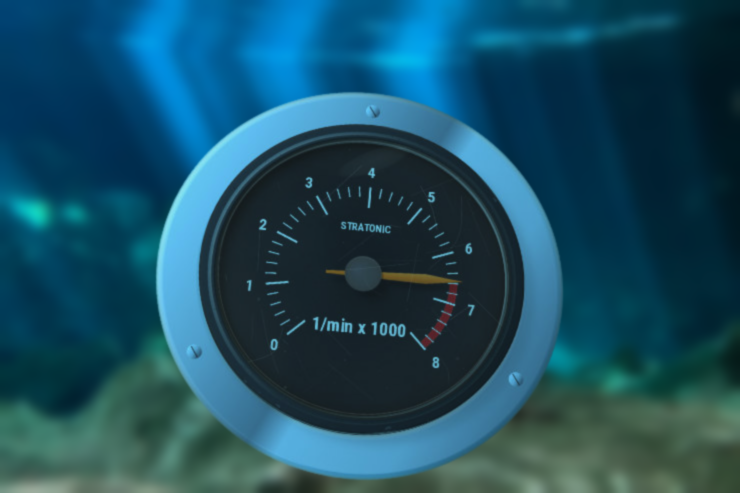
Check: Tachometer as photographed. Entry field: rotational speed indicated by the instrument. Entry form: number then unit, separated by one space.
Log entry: 6600 rpm
